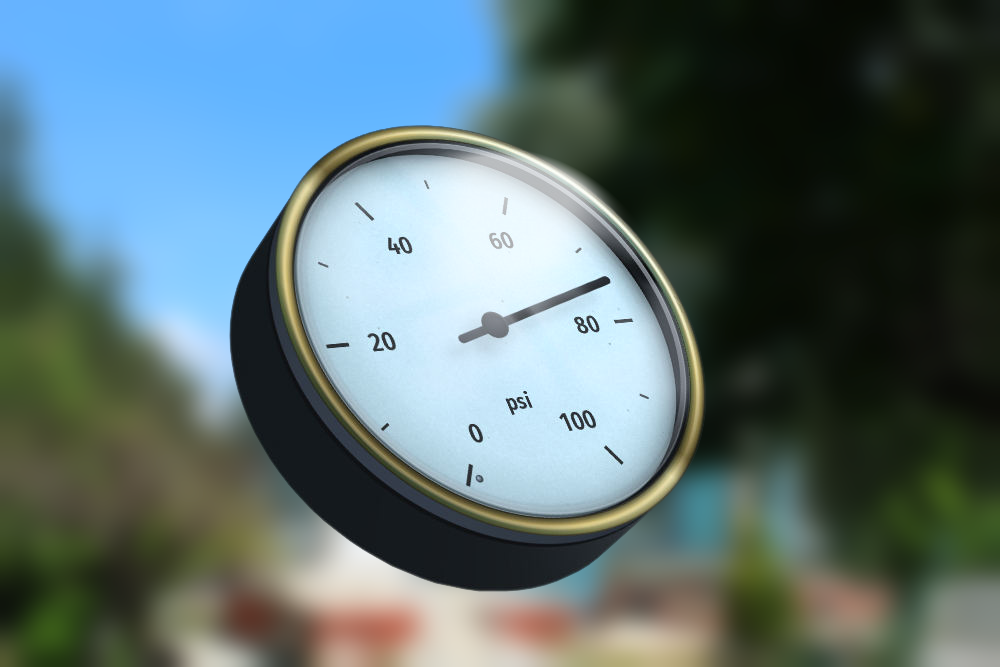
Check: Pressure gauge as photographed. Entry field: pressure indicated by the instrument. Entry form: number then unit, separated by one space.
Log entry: 75 psi
